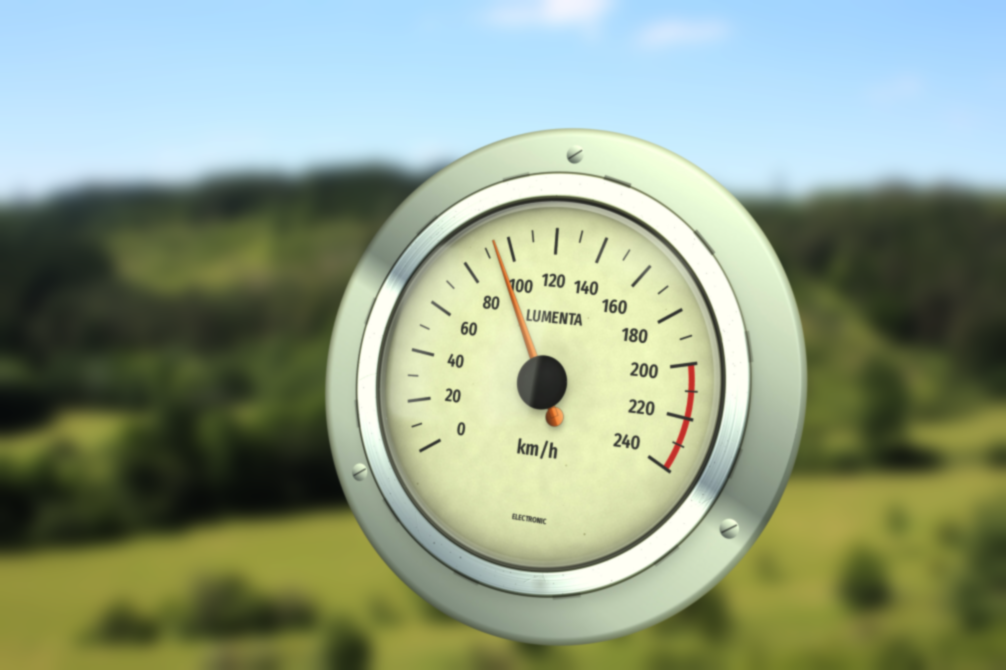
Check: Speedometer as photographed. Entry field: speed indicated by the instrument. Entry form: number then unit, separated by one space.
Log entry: 95 km/h
